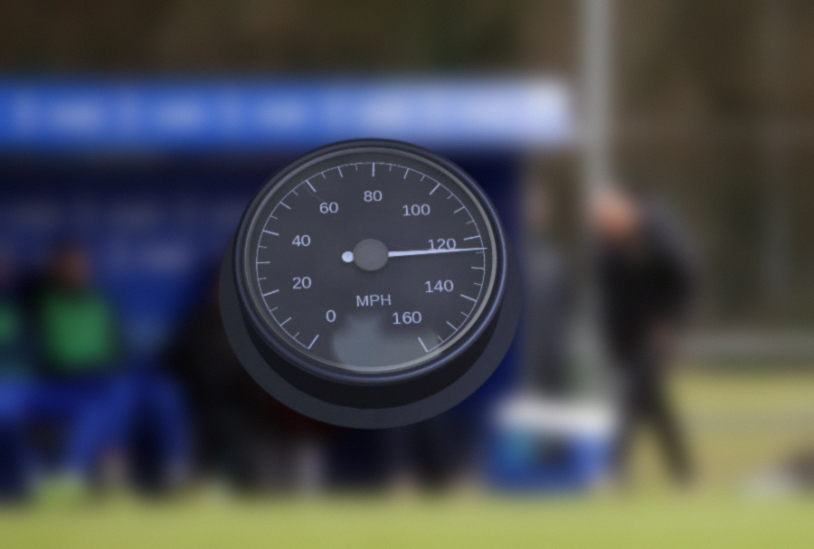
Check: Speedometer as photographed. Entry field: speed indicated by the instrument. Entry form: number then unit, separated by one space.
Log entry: 125 mph
